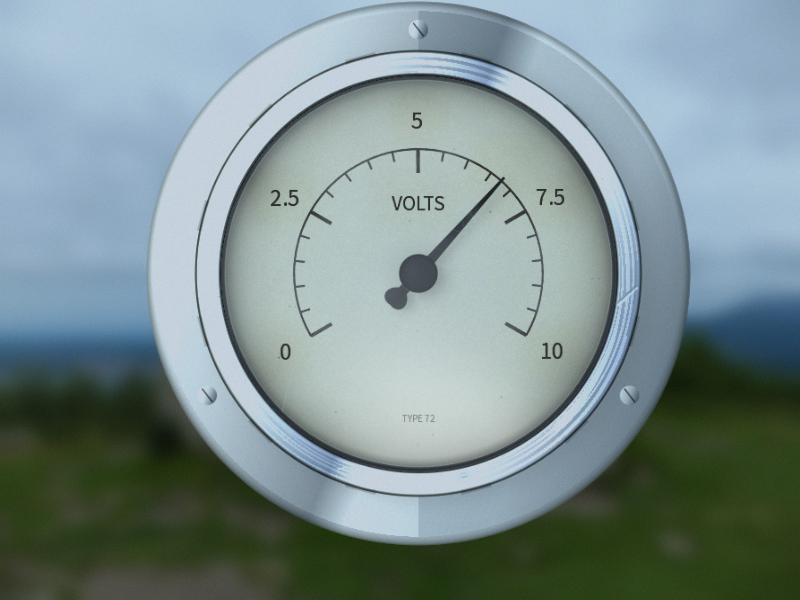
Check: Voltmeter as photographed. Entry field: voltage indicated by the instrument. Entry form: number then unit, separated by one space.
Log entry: 6.75 V
